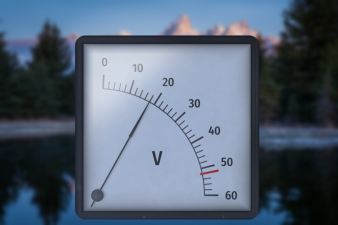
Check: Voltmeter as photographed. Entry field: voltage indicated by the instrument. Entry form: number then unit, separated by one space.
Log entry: 18 V
